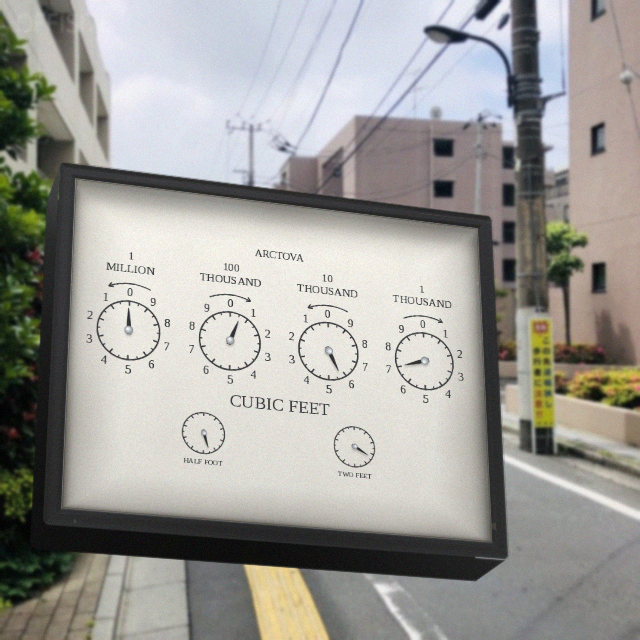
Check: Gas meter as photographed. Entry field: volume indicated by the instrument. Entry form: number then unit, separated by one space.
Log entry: 5700 ft³
